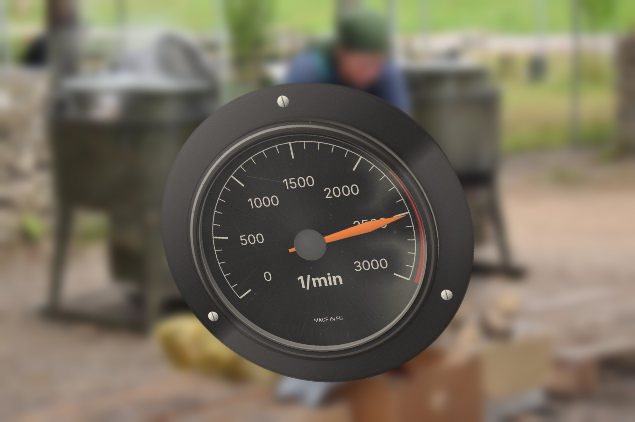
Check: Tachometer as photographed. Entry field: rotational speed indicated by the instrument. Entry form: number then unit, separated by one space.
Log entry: 2500 rpm
